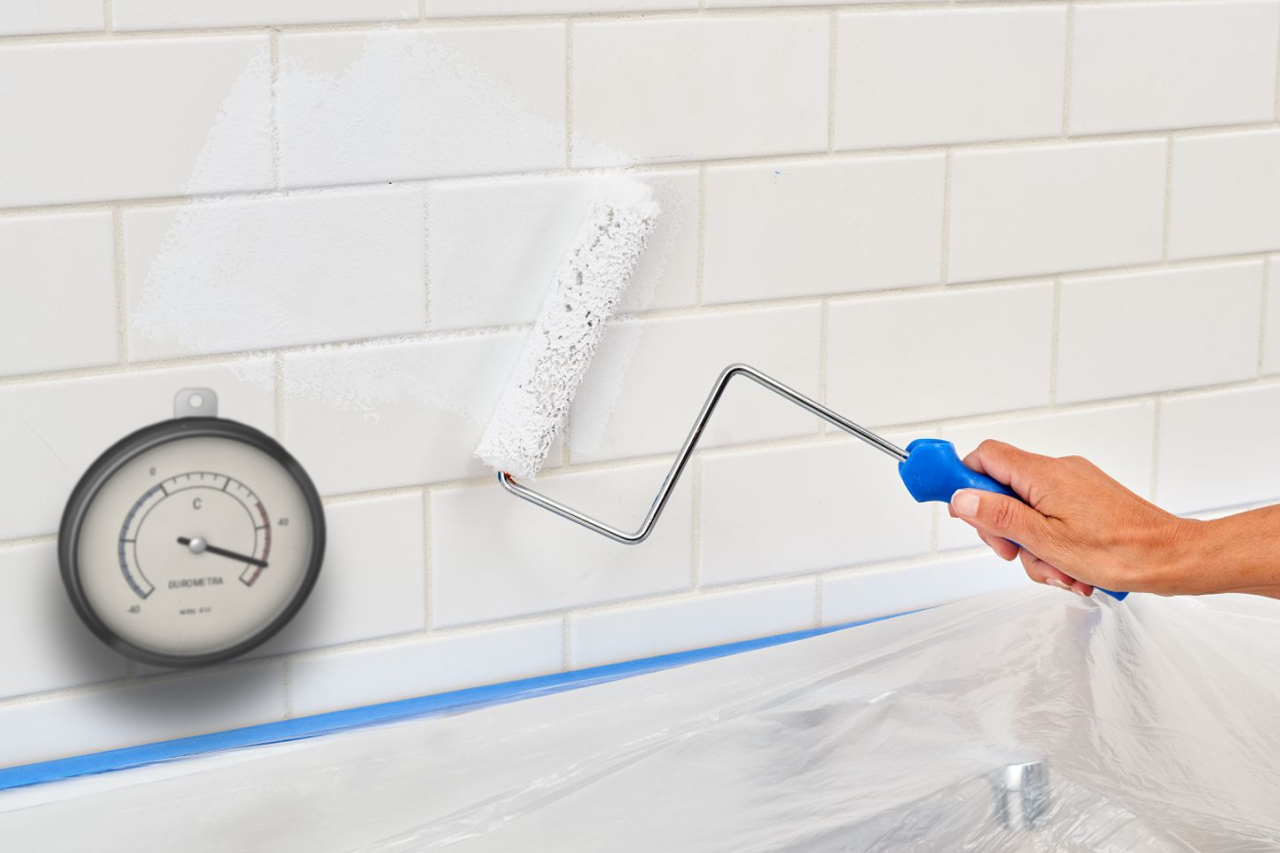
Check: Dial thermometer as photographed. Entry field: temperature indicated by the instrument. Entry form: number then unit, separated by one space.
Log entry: 52 °C
